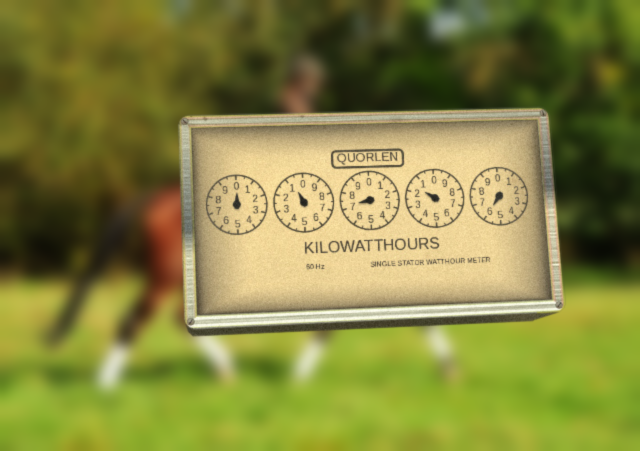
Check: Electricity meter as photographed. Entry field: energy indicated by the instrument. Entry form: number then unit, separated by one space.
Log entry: 716 kWh
